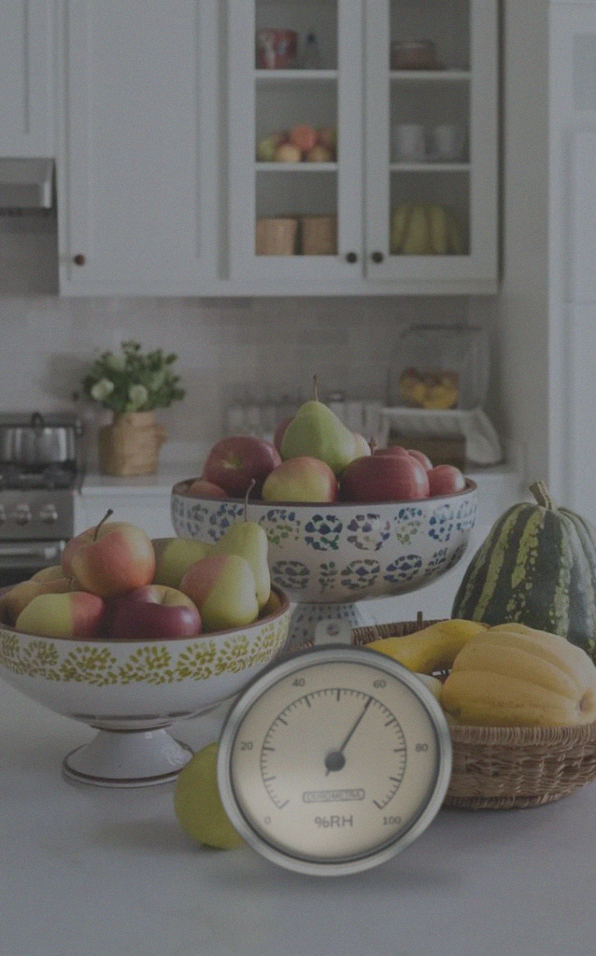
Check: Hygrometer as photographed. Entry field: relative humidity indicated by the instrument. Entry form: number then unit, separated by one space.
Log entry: 60 %
